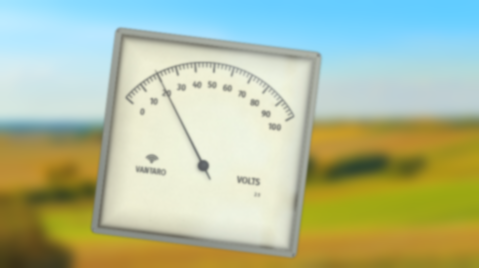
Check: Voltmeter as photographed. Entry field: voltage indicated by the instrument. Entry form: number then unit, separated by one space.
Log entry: 20 V
